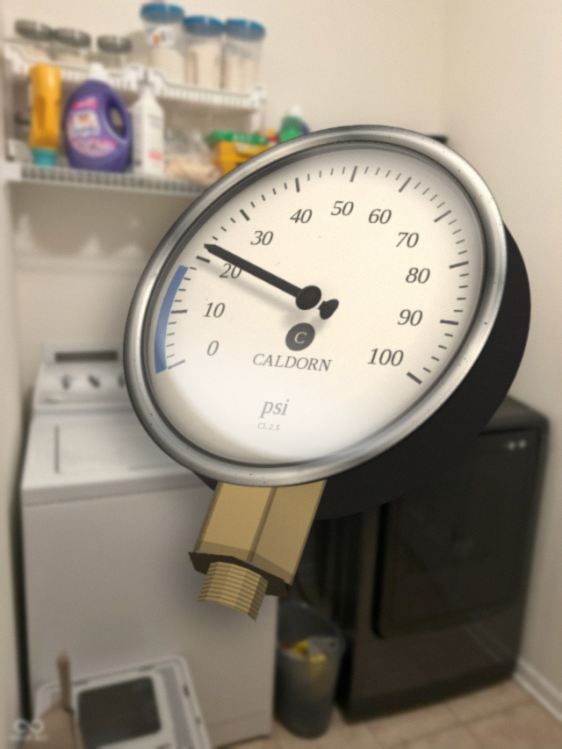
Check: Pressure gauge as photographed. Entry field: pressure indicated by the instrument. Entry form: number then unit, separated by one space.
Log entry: 22 psi
